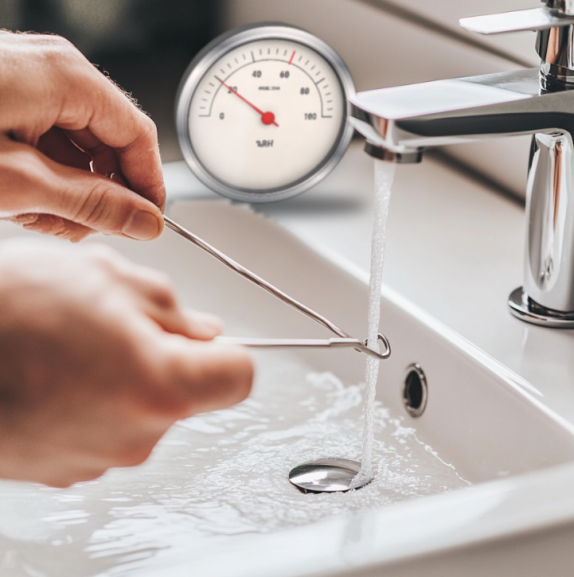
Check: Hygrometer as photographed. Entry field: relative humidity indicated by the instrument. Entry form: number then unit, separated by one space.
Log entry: 20 %
